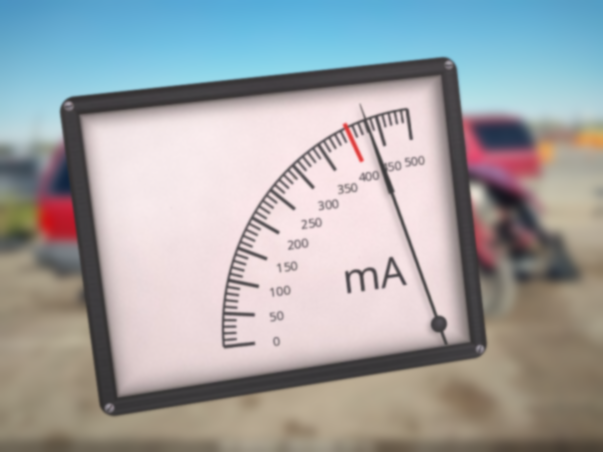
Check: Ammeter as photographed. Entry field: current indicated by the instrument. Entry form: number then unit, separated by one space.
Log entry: 430 mA
